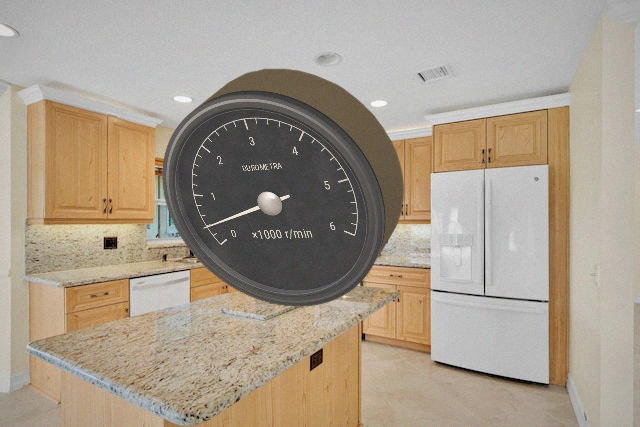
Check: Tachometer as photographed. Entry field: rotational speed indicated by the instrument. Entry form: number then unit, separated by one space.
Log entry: 400 rpm
